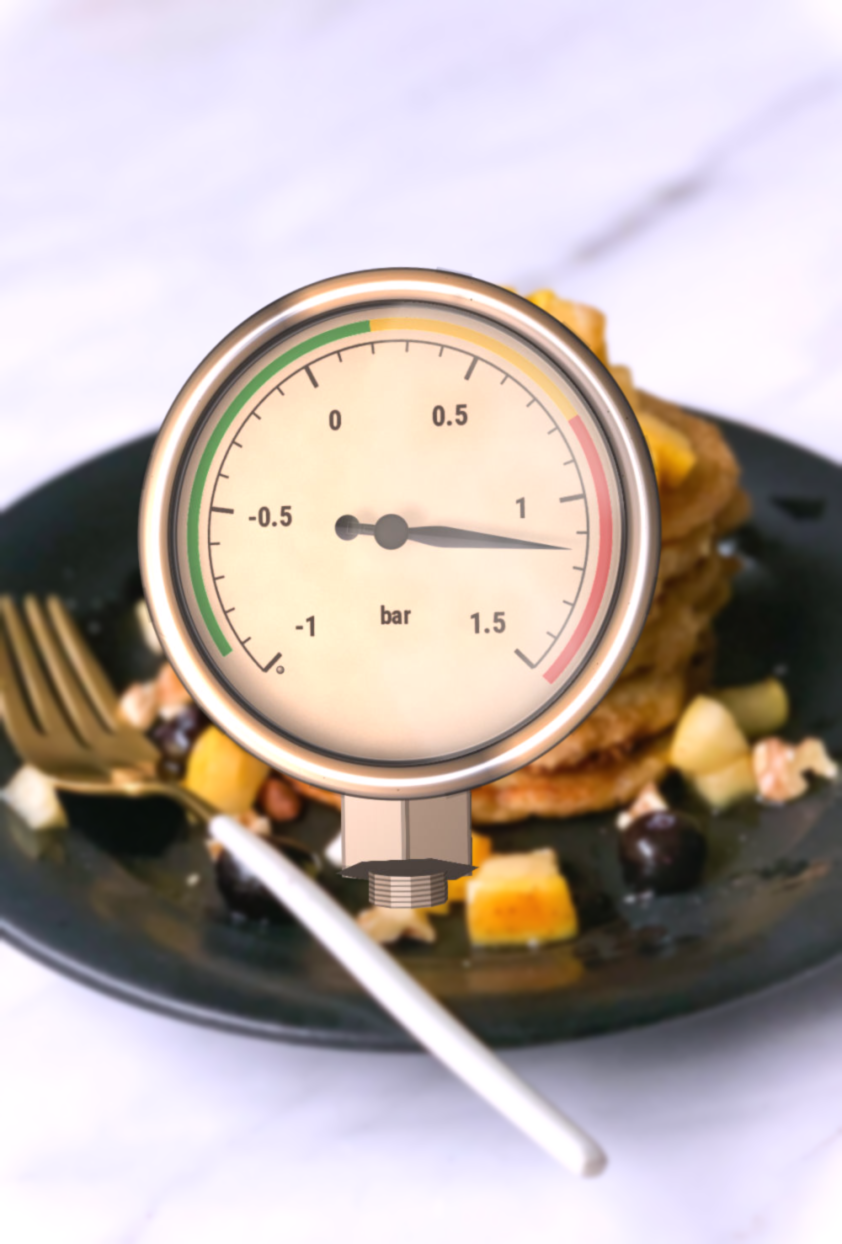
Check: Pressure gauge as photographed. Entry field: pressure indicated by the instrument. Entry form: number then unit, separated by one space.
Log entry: 1.15 bar
